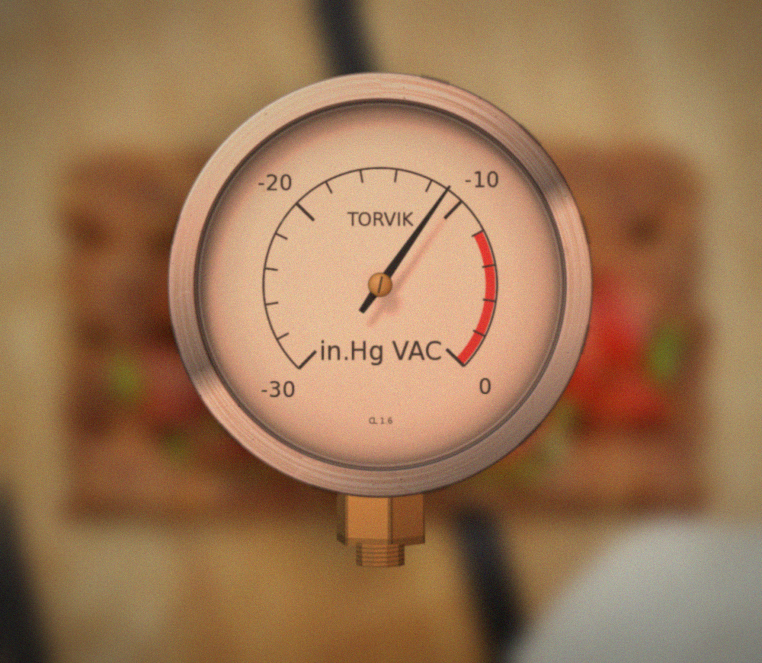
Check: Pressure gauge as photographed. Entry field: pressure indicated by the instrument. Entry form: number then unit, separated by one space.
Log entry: -11 inHg
